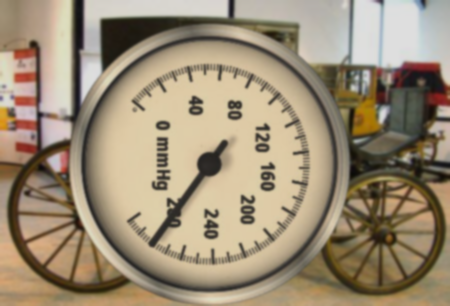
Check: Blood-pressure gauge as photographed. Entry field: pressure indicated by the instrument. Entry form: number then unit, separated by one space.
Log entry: 280 mmHg
